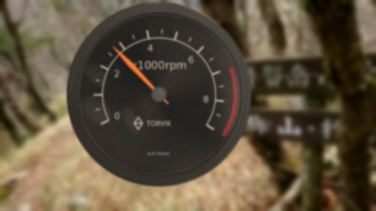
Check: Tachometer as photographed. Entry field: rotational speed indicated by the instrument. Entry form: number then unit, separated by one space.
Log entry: 2750 rpm
